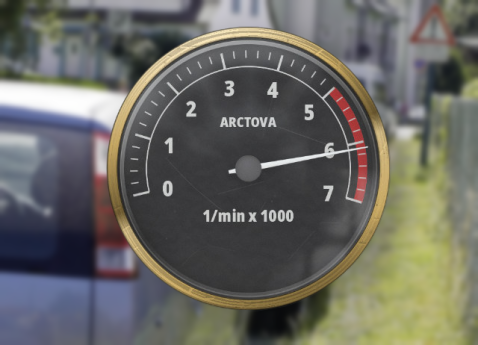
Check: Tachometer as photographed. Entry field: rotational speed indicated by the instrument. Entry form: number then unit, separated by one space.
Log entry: 6100 rpm
